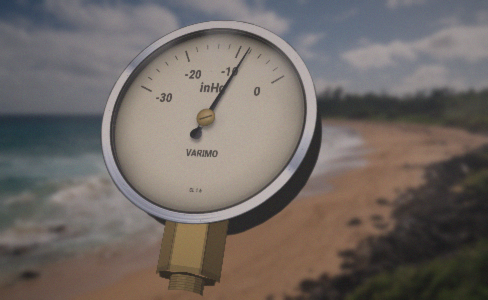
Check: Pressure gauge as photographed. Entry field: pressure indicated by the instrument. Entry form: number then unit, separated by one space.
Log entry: -8 inHg
